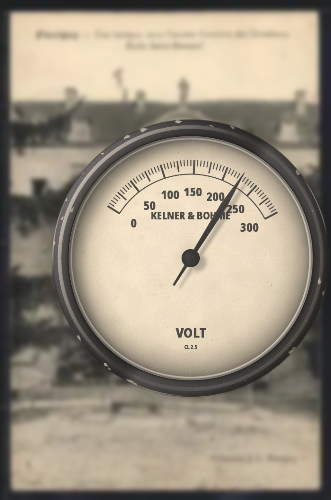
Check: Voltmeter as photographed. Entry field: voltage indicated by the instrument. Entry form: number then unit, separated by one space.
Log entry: 225 V
